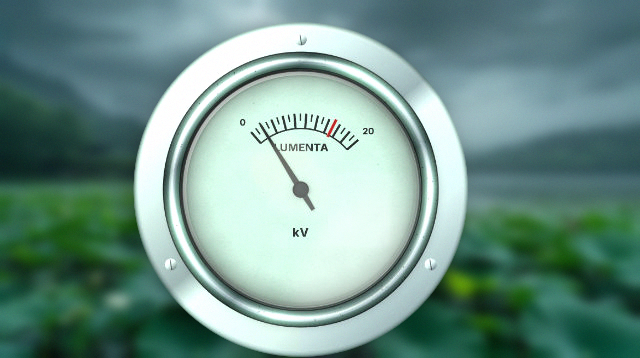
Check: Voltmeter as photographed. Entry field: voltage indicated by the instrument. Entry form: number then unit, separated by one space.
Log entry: 2 kV
